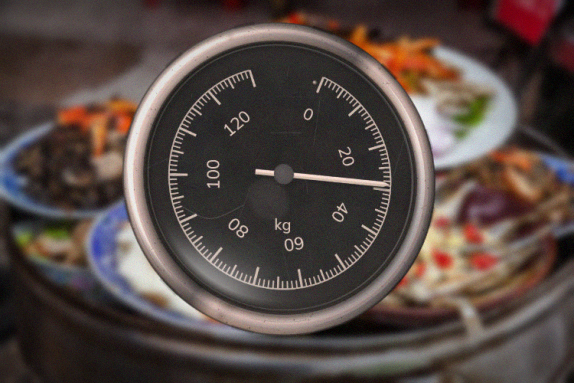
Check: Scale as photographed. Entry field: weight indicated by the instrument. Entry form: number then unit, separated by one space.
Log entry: 29 kg
